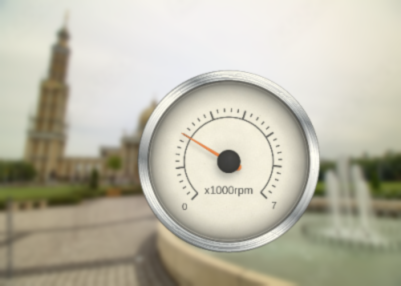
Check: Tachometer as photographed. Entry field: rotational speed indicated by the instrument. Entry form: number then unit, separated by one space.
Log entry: 2000 rpm
